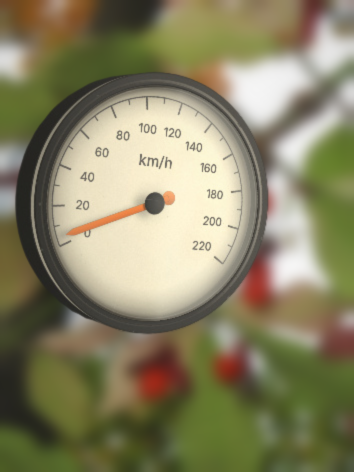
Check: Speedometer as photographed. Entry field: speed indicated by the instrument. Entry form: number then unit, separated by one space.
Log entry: 5 km/h
